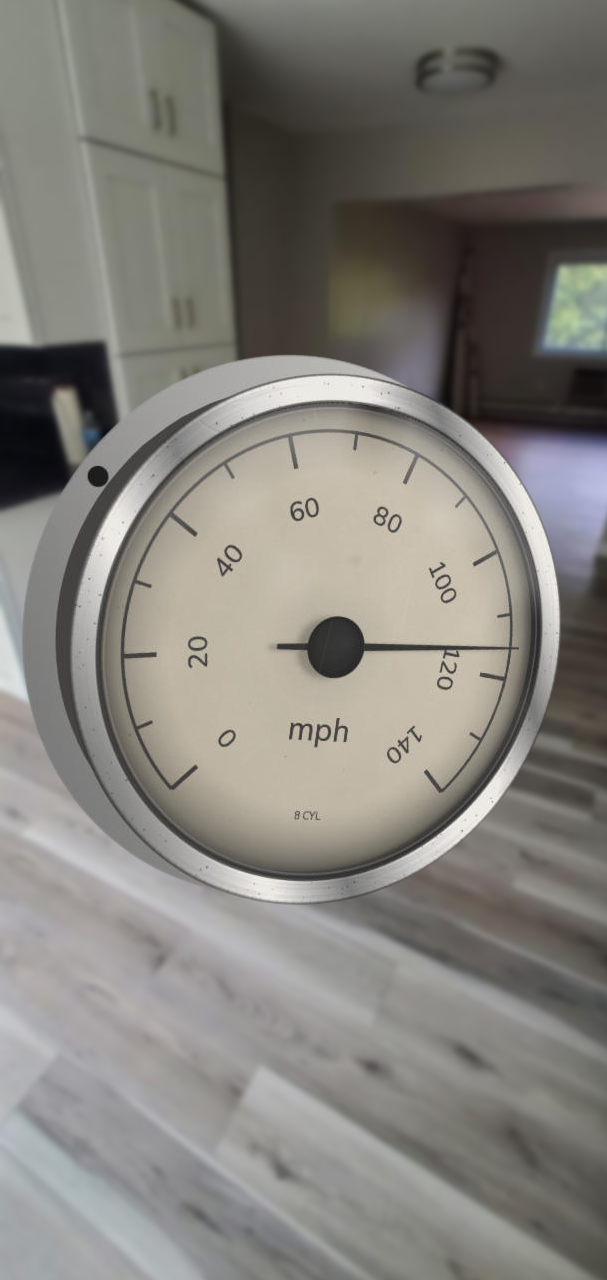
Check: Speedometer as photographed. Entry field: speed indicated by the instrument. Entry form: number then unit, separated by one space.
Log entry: 115 mph
